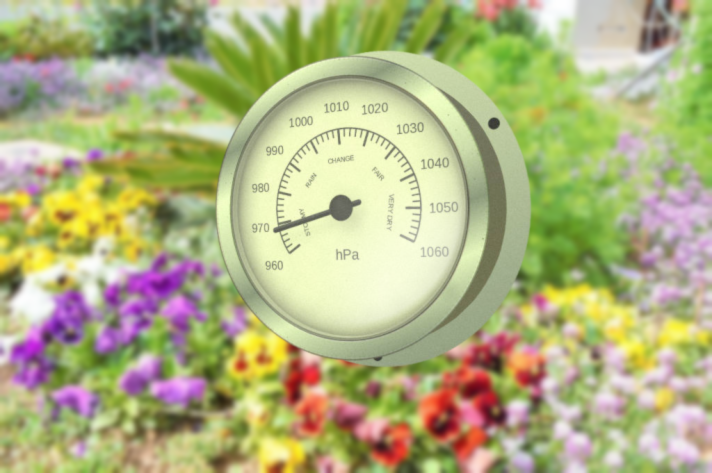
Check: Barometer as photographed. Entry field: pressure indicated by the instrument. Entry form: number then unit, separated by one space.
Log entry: 968 hPa
